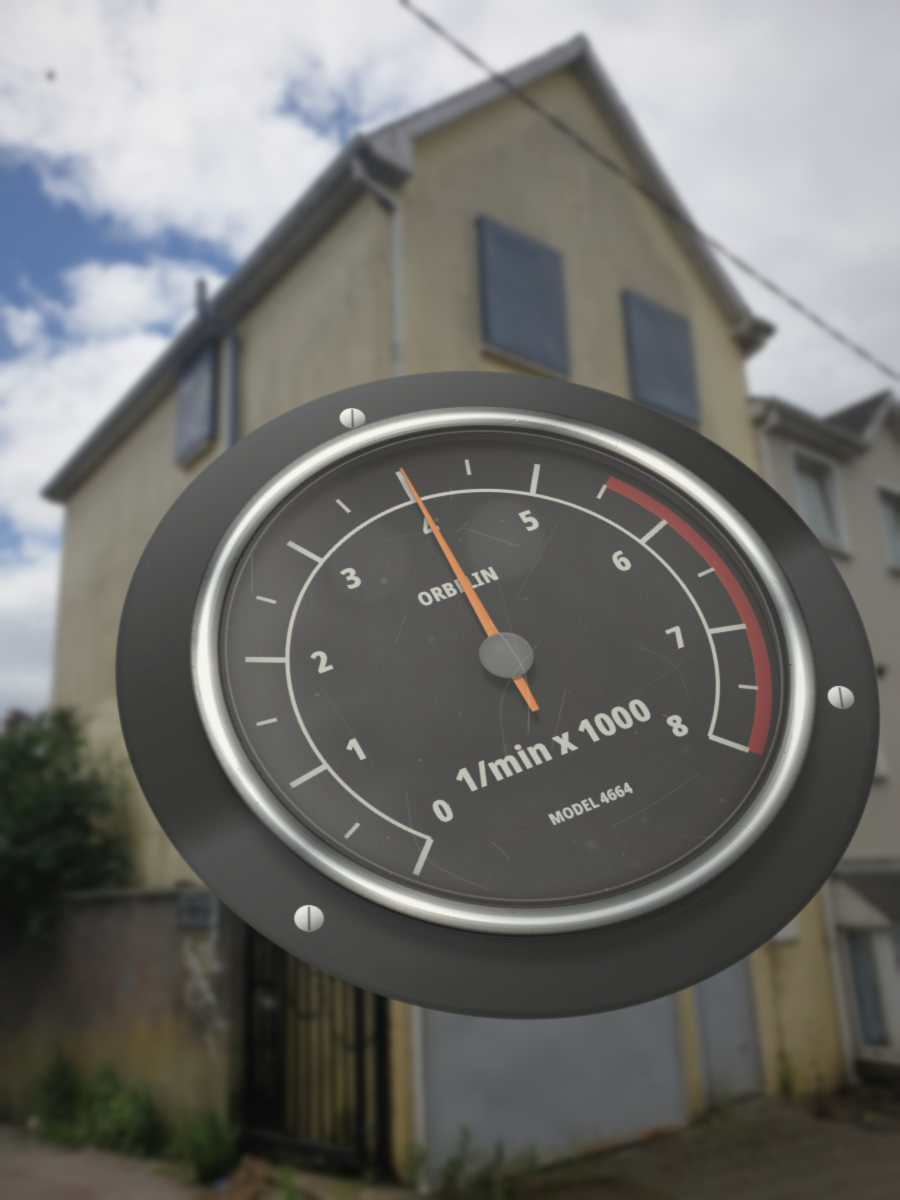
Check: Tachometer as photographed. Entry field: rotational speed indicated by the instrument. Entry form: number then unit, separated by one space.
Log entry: 4000 rpm
